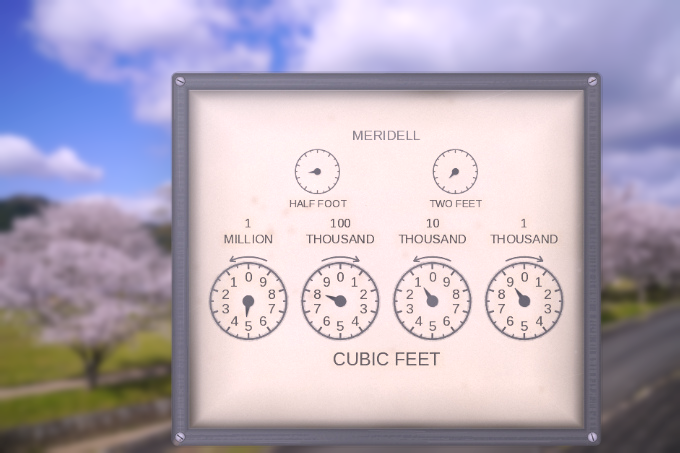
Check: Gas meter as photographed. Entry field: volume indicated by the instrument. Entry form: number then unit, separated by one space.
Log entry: 480900 ft³
